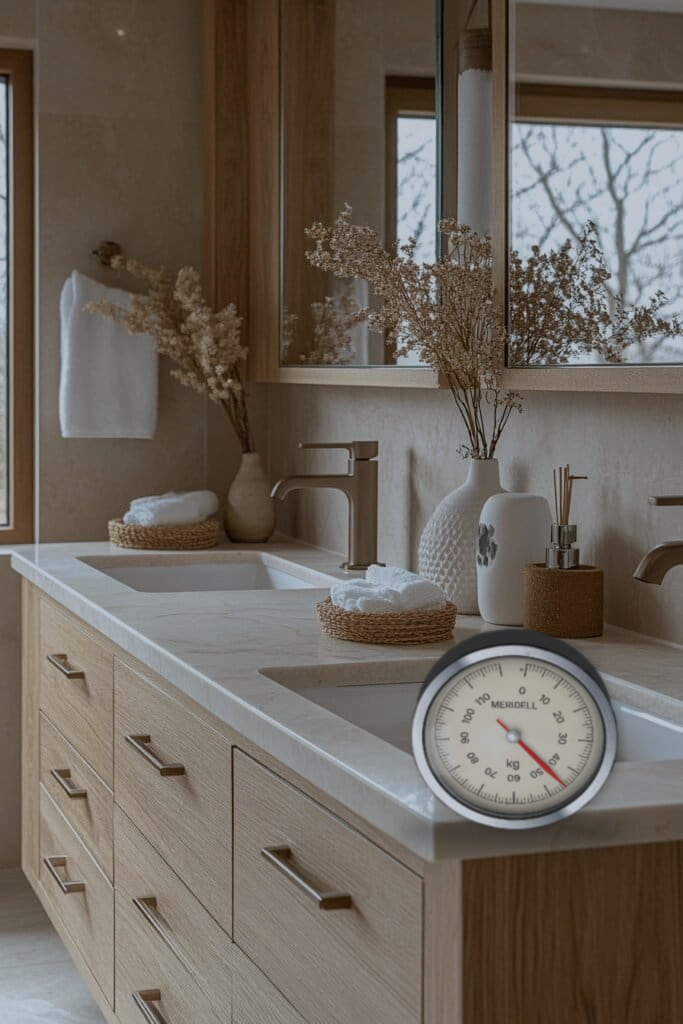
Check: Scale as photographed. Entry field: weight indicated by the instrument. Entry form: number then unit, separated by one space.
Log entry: 45 kg
